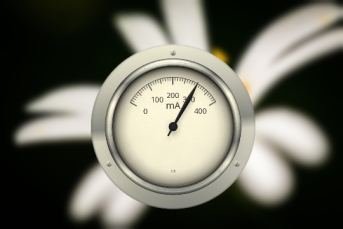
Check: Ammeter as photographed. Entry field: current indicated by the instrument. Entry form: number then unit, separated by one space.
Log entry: 300 mA
